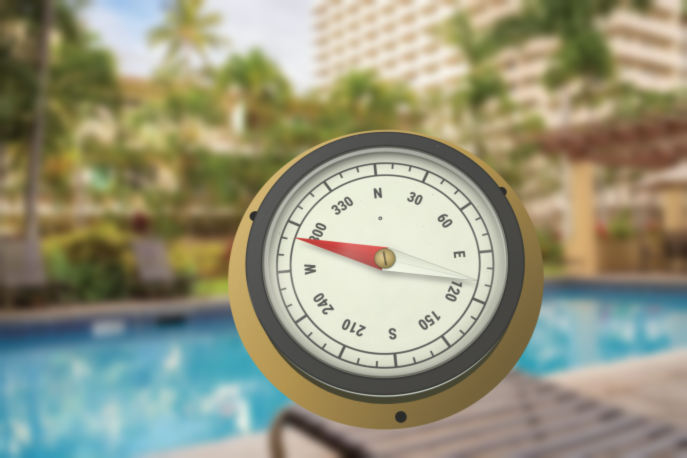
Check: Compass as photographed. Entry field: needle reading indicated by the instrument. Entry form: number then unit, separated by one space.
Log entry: 290 °
